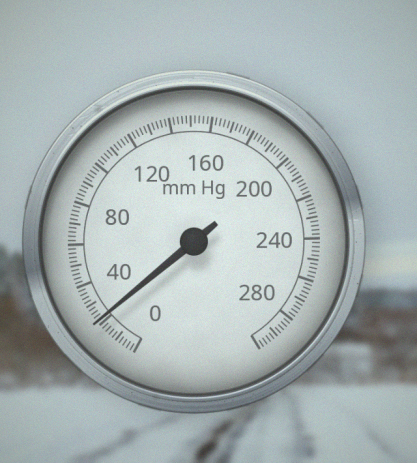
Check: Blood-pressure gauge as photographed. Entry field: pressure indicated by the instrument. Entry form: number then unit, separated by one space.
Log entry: 22 mmHg
